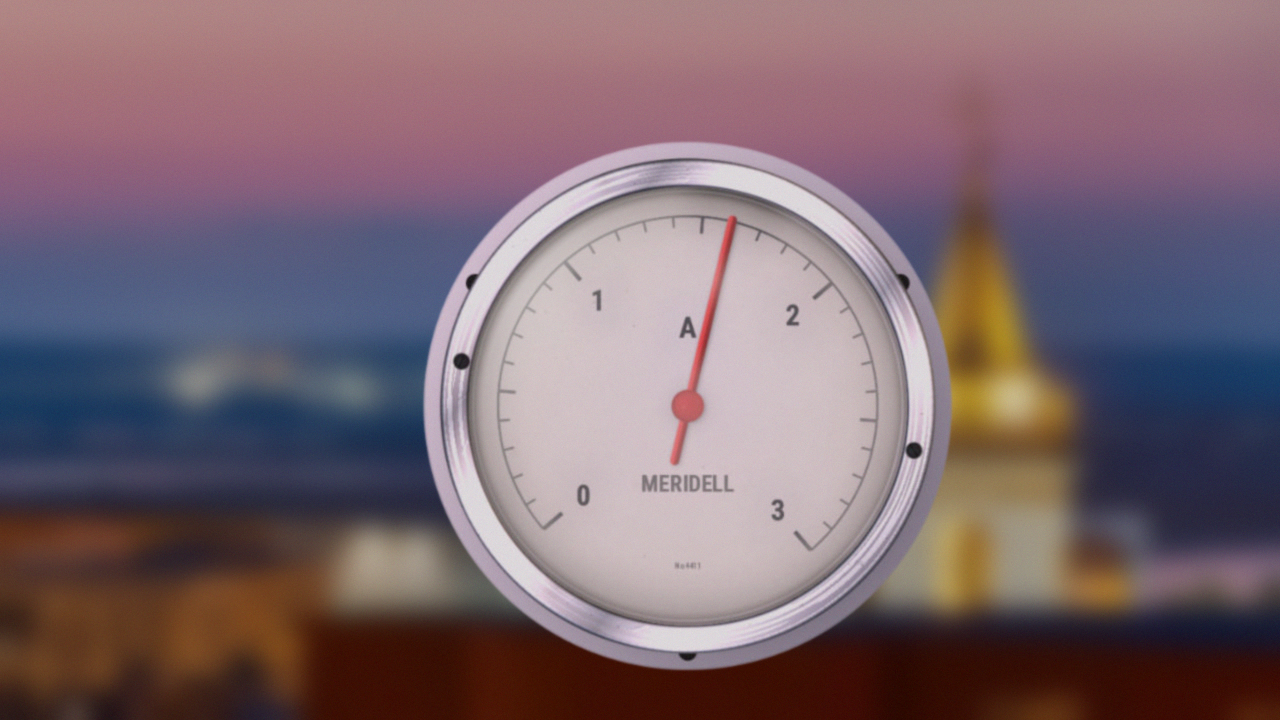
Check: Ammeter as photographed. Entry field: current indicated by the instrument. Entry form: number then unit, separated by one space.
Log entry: 1.6 A
